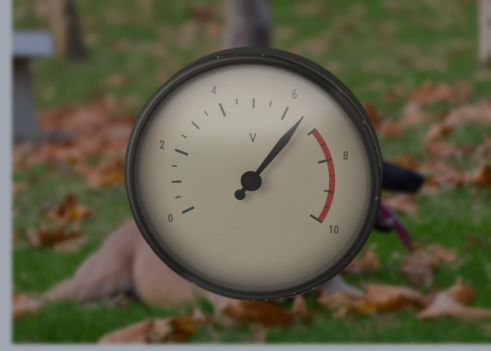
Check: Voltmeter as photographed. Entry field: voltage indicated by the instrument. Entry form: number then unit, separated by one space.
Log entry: 6.5 V
